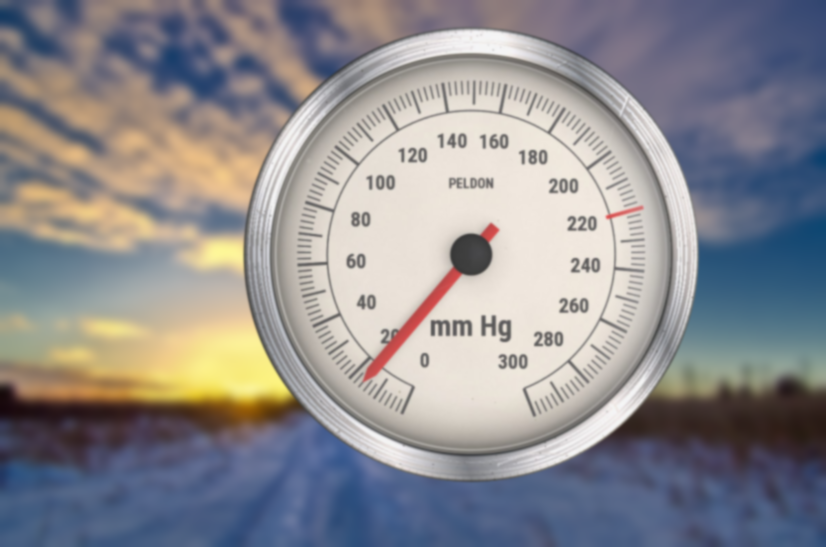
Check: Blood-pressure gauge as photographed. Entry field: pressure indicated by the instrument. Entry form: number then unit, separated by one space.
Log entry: 16 mmHg
